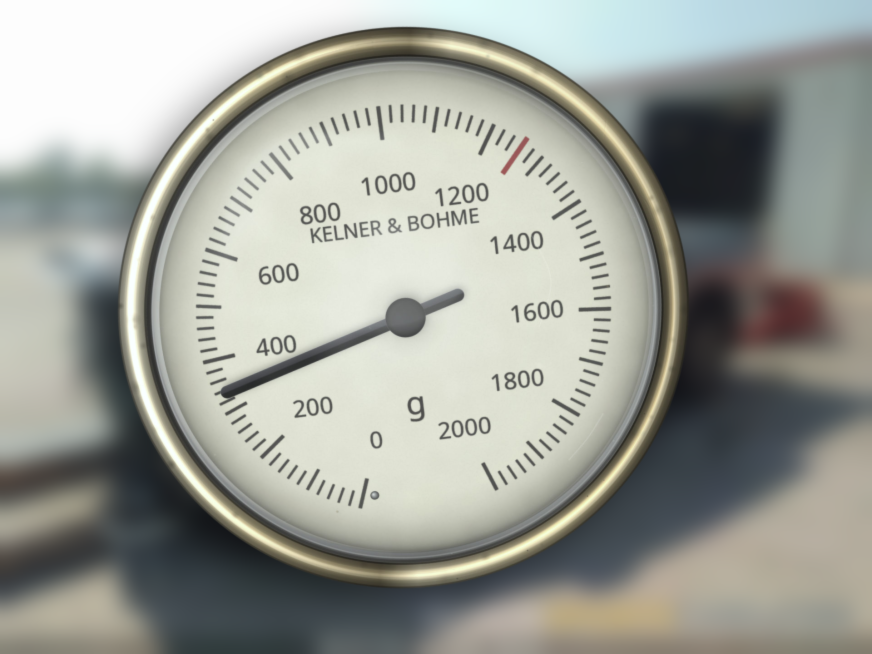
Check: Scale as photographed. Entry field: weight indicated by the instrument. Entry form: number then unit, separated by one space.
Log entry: 340 g
